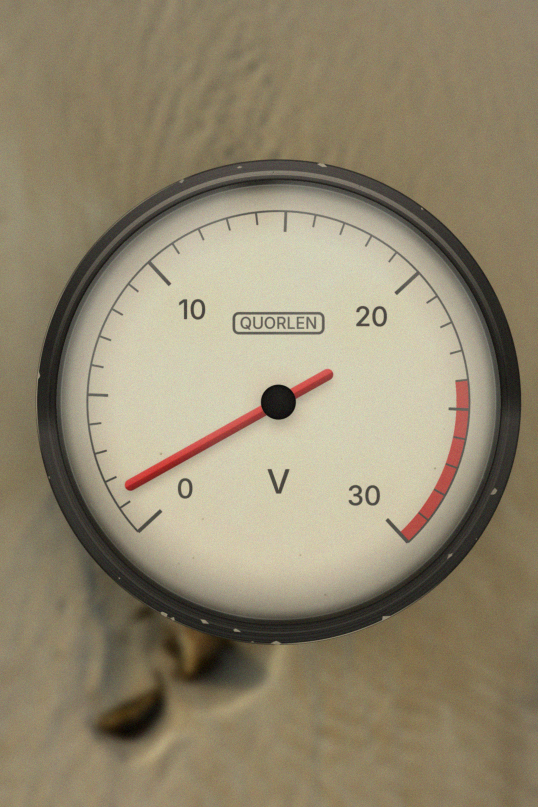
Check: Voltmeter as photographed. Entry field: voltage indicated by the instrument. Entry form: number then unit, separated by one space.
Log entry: 1.5 V
